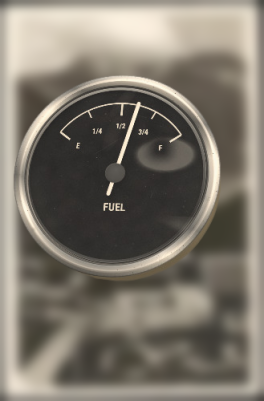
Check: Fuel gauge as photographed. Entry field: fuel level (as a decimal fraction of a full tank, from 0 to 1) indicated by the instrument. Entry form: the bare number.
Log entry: 0.625
